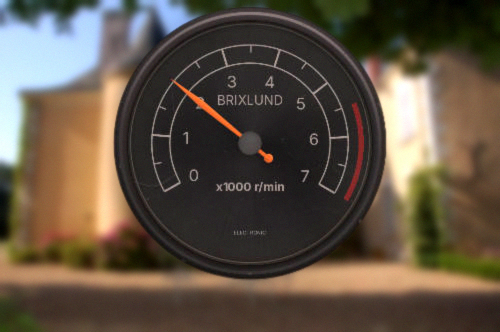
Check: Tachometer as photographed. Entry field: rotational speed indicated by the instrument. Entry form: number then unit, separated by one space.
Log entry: 2000 rpm
